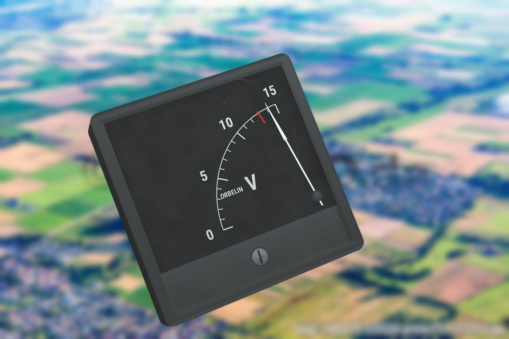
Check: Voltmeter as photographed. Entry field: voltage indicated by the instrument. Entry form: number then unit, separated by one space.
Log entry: 14 V
